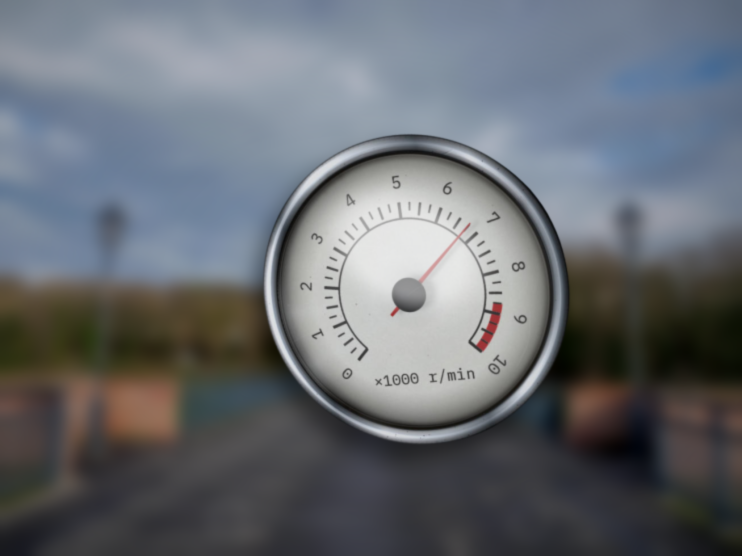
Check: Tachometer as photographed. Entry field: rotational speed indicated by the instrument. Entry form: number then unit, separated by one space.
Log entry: 6750 rpm
